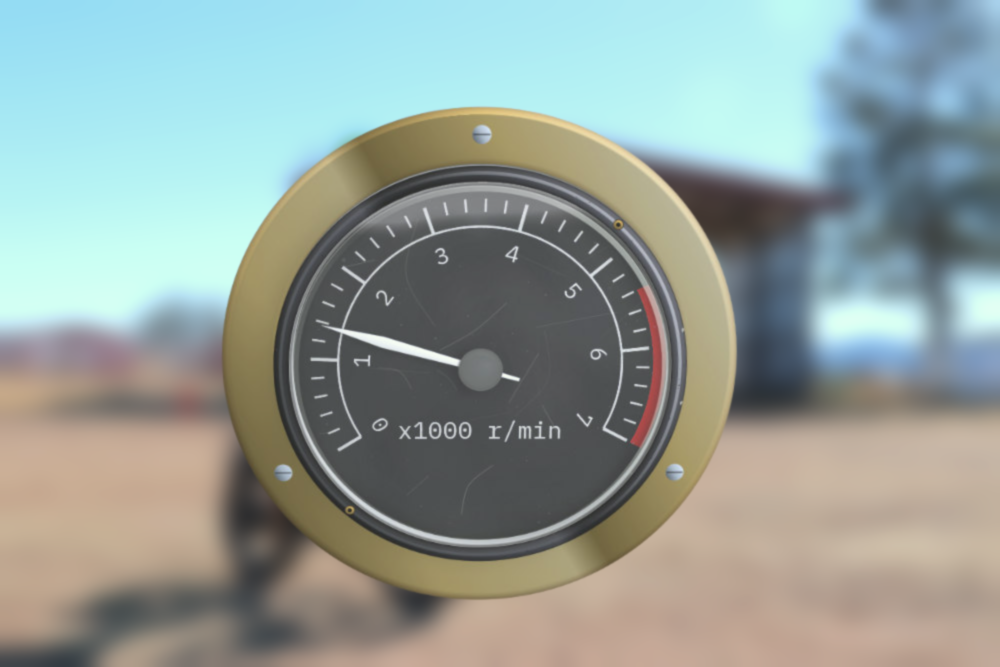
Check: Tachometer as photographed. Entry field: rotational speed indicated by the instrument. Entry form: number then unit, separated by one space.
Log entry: 1400 rpm
